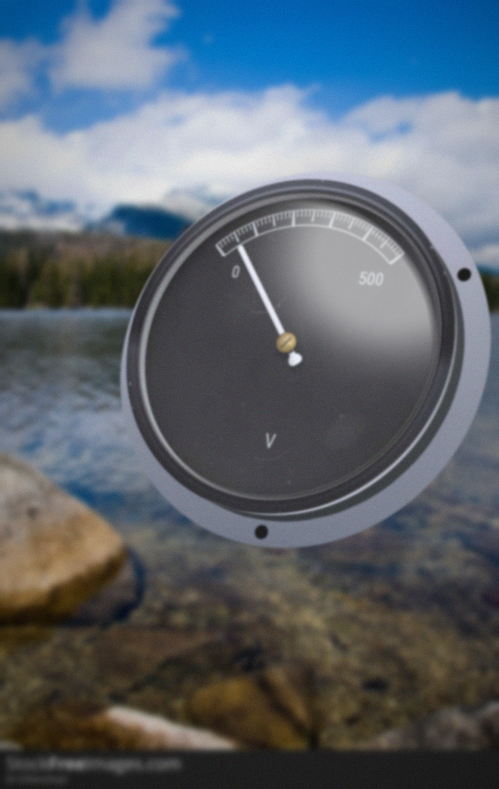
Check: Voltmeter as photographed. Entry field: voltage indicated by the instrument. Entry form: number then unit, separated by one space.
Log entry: 50 V
